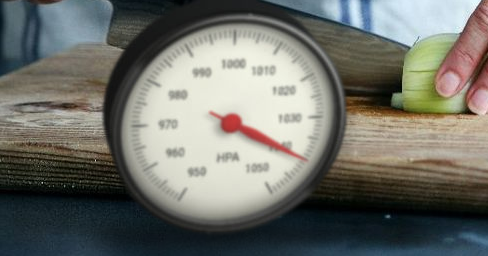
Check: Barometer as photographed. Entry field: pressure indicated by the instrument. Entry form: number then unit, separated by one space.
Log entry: 1040 hPa
